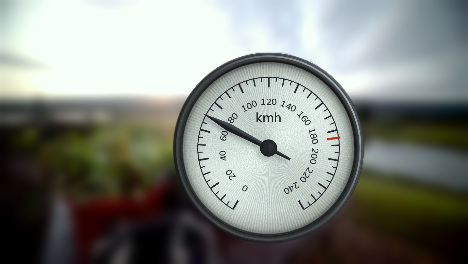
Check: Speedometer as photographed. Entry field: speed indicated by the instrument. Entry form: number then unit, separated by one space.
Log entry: 70 km/h
